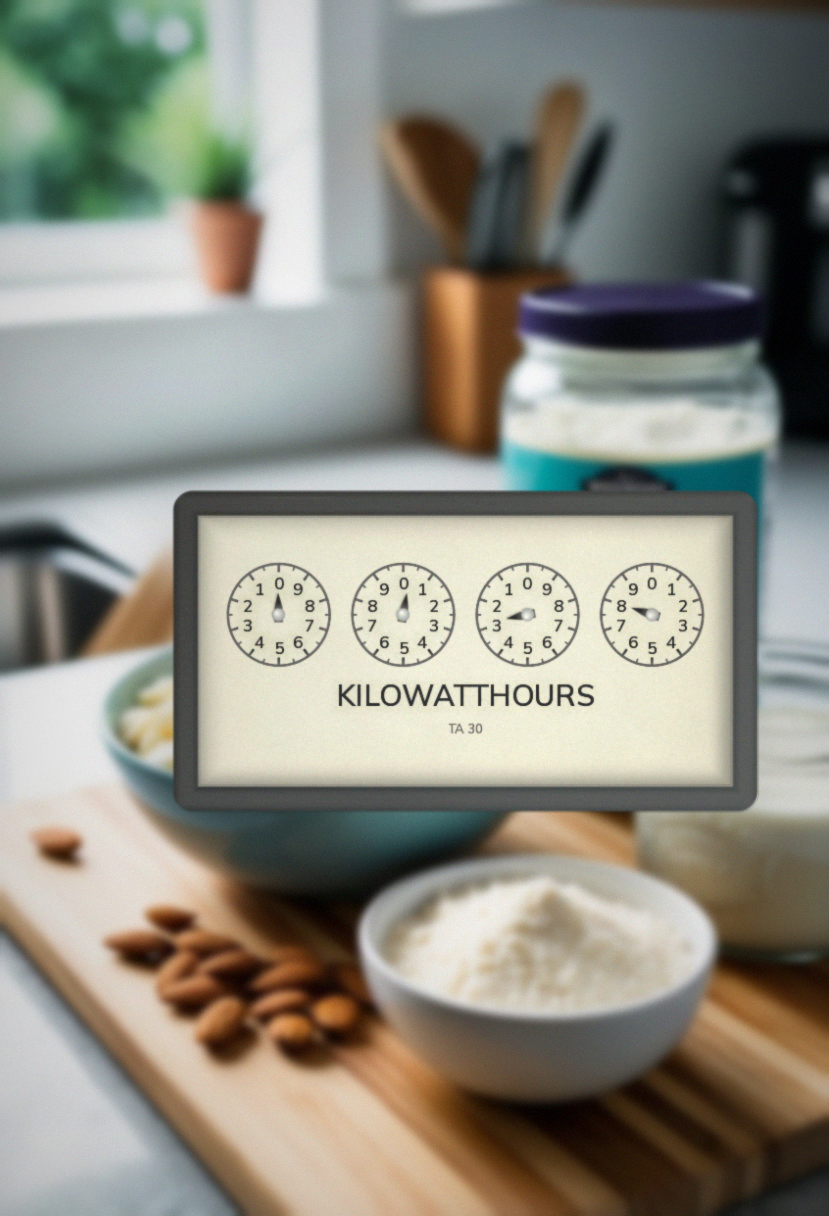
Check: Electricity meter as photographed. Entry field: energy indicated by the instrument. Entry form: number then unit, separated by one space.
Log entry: 28 kWh
